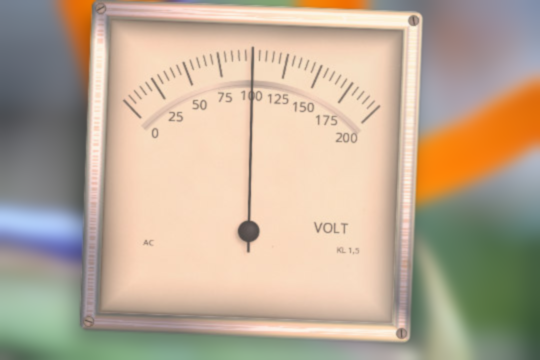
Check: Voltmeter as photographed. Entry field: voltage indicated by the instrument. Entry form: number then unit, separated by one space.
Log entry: 100 V
